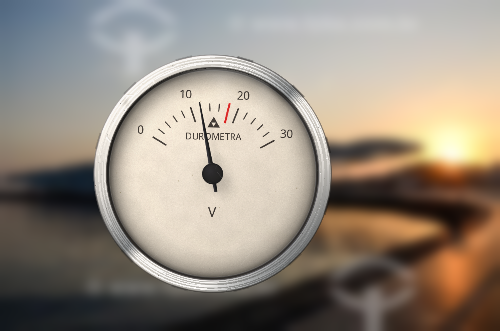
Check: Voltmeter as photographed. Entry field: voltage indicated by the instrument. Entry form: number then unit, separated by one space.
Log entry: 12 V
